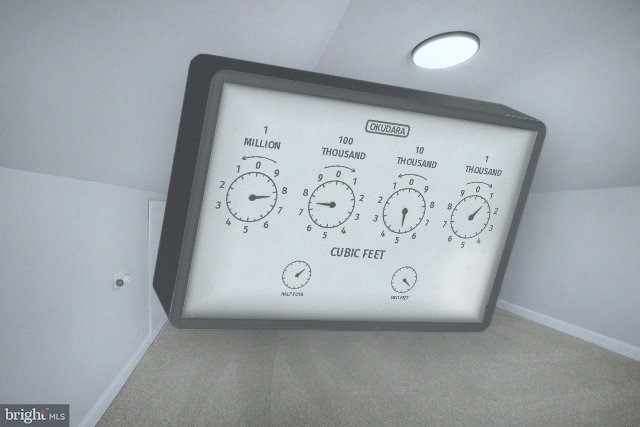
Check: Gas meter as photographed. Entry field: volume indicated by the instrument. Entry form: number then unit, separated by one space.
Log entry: 775100 ft³
